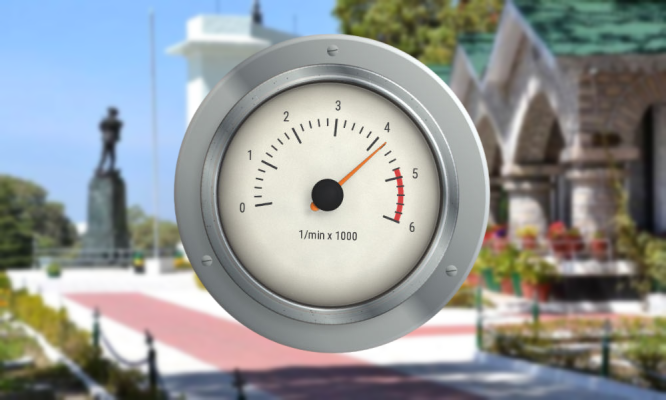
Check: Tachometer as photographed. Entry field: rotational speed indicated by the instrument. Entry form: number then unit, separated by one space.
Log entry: 4200 rpm
